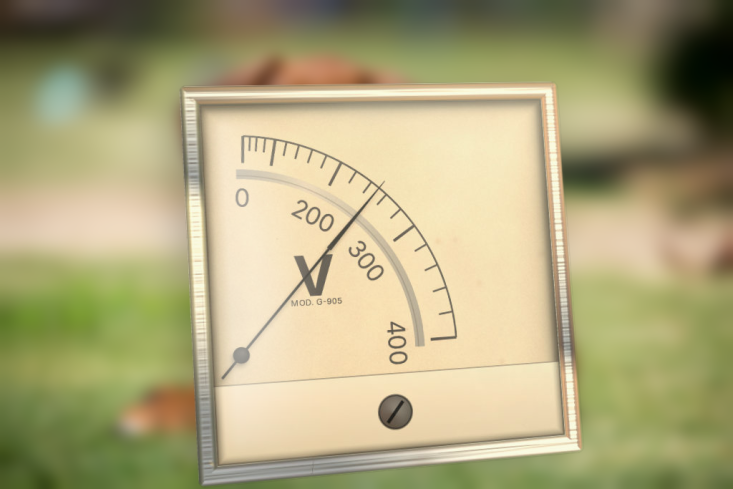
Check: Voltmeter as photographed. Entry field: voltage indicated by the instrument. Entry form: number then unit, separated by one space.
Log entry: 250 V
